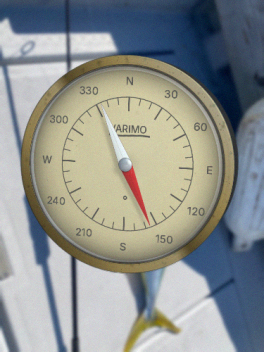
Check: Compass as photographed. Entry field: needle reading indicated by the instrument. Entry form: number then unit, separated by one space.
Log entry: 155 °
